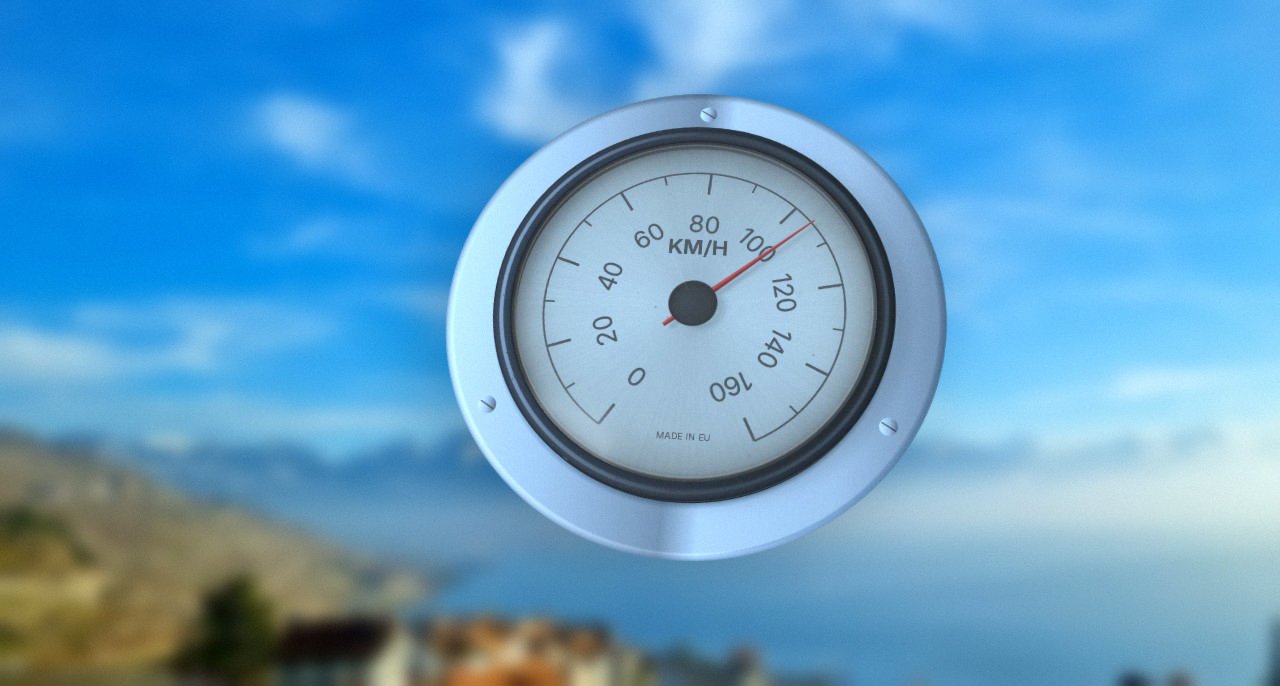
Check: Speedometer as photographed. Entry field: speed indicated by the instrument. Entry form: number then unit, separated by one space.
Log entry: 105 km/h
